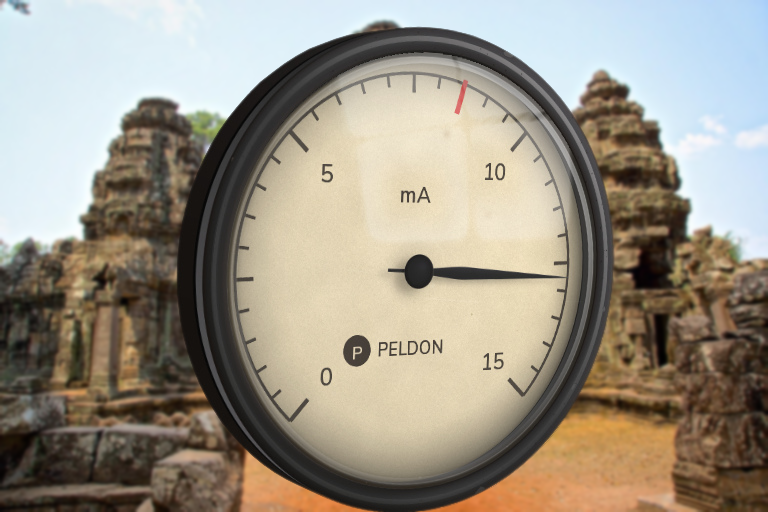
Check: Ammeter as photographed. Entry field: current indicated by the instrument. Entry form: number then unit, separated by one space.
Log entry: 12.75 mA
